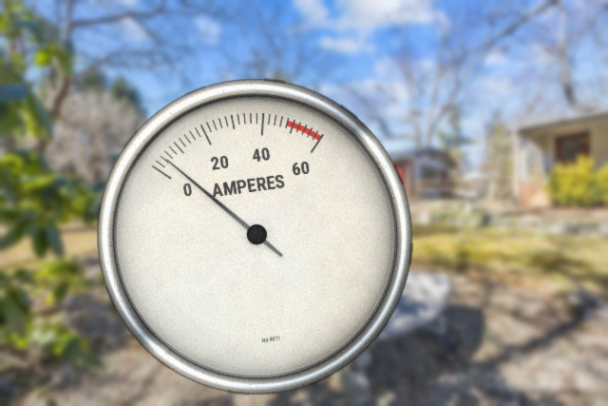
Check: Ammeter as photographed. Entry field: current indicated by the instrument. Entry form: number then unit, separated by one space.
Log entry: 4 A
